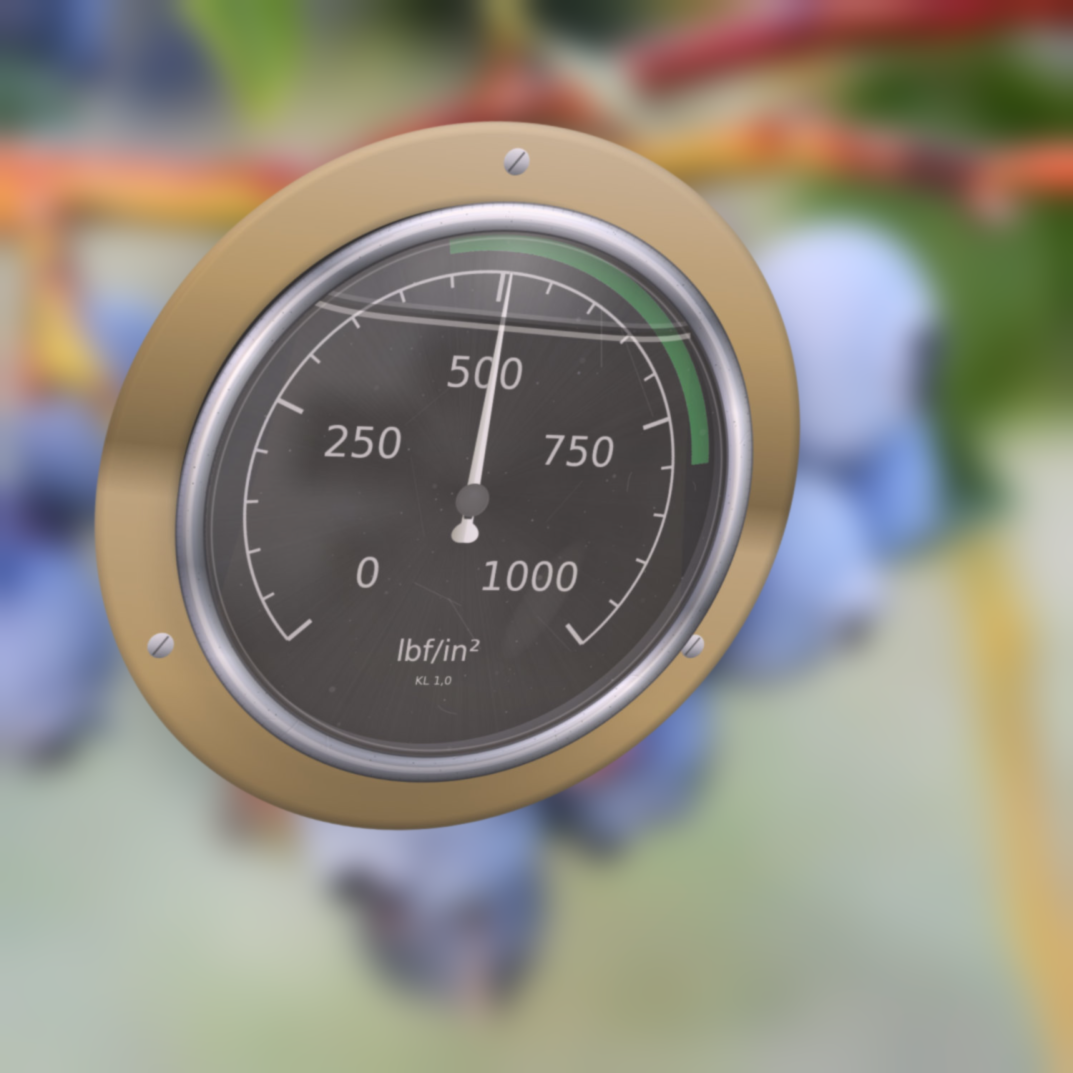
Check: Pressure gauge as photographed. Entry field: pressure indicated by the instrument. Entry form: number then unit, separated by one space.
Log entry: 500 psi
